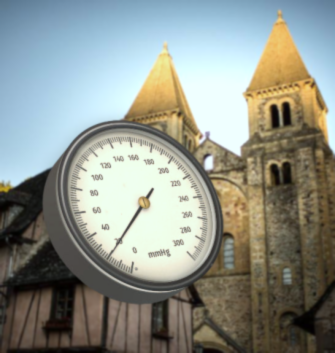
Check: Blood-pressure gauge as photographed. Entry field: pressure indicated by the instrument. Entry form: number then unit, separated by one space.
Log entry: 20 mmHg
